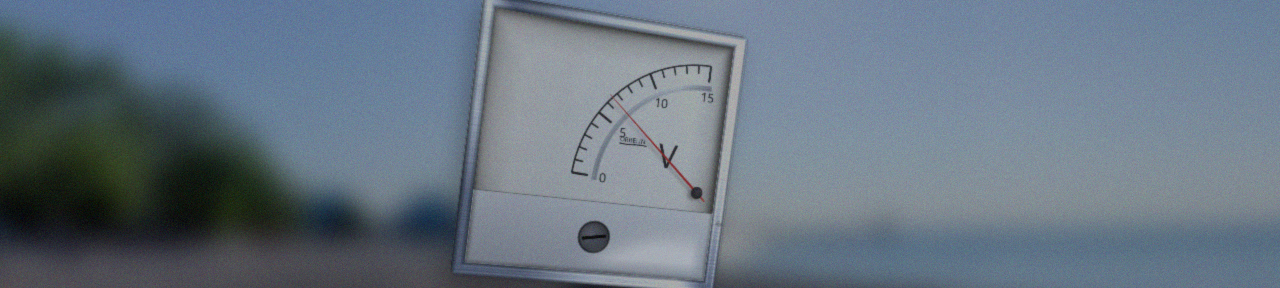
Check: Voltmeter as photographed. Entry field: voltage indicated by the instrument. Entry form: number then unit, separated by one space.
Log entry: 6.5 V
